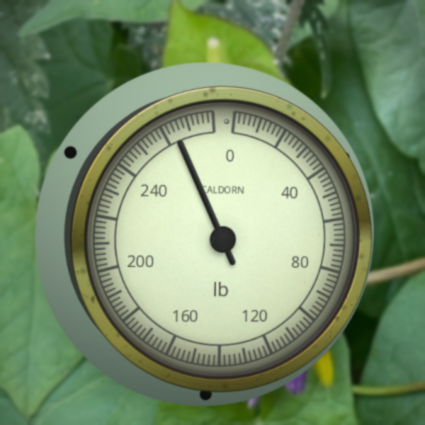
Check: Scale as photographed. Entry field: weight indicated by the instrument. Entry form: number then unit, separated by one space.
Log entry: 264 lb
